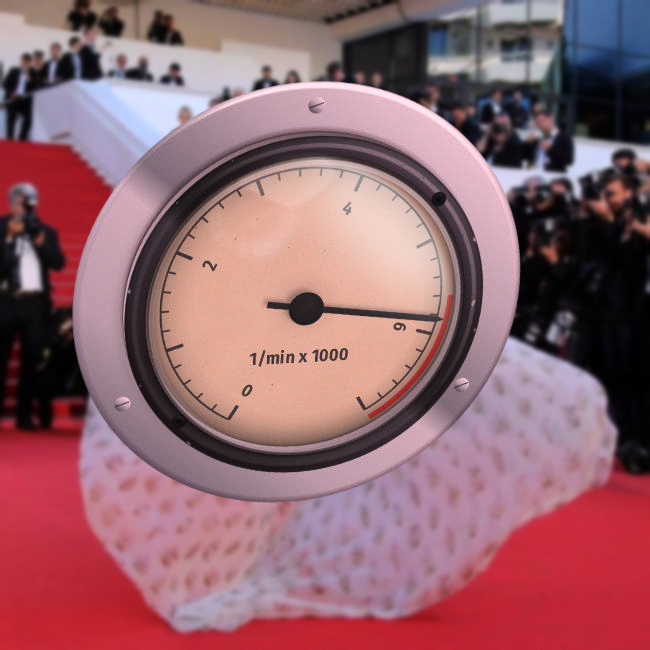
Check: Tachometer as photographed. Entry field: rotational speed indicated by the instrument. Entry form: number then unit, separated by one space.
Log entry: 5800 rpm
